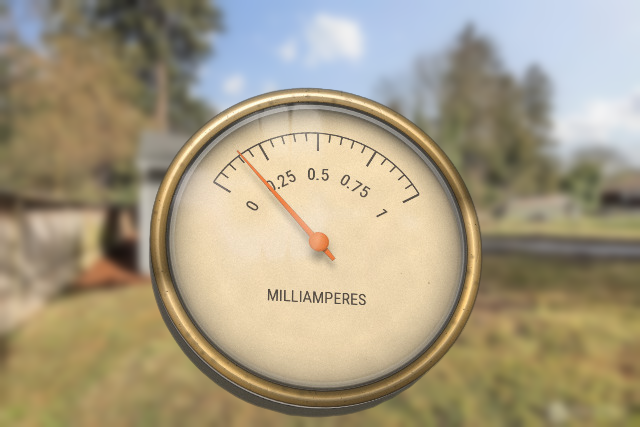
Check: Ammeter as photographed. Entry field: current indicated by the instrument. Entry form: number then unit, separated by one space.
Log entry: 0.15 mA
